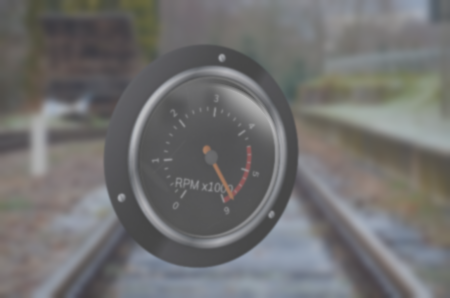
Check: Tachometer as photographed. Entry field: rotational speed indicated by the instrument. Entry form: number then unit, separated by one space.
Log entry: 5800 rpm
